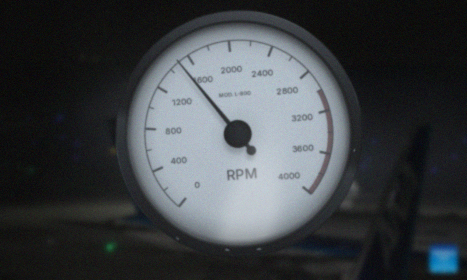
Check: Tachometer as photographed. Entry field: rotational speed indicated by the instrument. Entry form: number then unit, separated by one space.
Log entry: 1500 rpm
